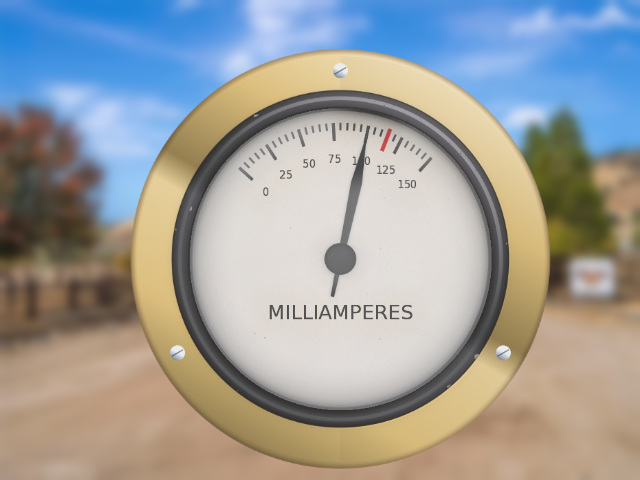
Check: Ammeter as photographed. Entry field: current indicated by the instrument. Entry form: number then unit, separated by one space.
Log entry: 100 mA
